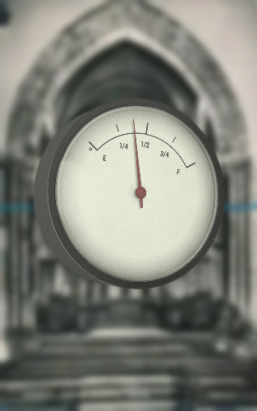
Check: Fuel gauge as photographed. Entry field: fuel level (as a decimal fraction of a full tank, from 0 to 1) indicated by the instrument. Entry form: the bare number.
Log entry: 0.375
